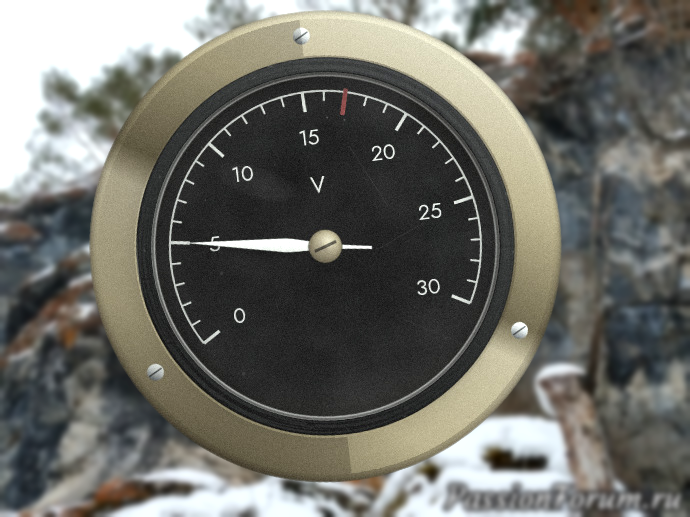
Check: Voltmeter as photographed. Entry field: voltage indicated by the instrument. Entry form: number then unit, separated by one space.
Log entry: 5 V
